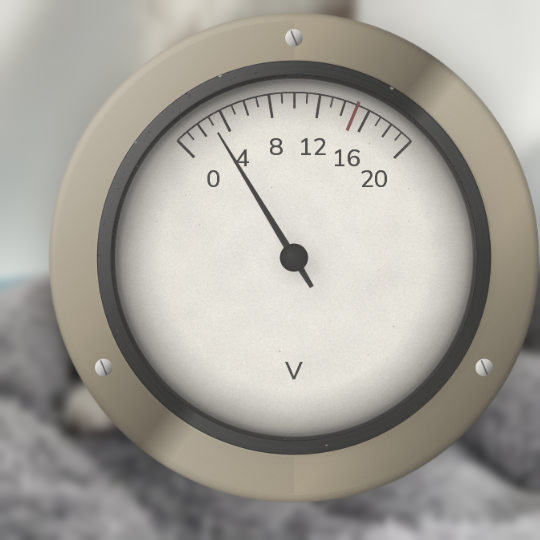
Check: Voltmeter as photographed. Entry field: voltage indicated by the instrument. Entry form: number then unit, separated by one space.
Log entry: 3 V
